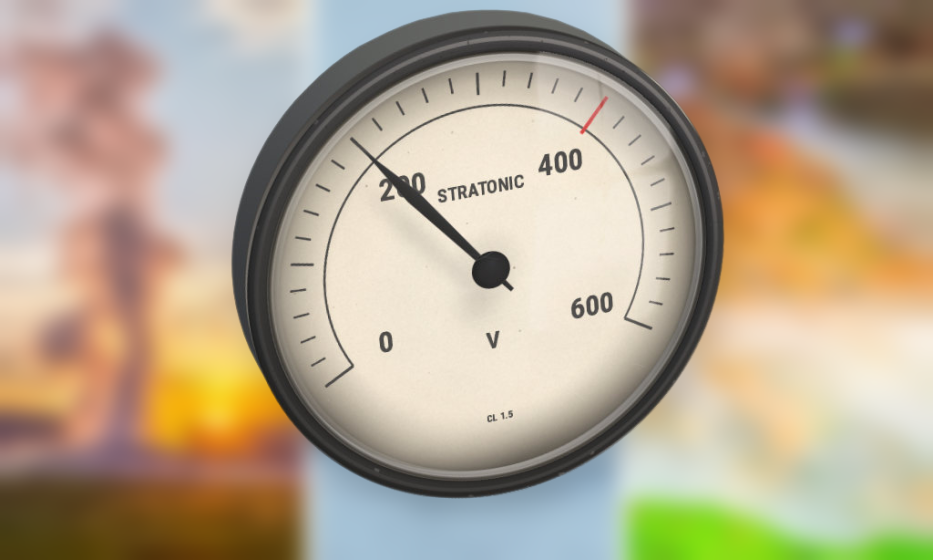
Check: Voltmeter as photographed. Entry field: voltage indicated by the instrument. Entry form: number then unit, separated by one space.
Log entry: 200 V
